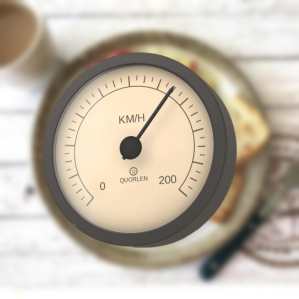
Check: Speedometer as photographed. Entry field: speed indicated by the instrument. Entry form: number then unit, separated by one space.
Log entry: 130 km/h
